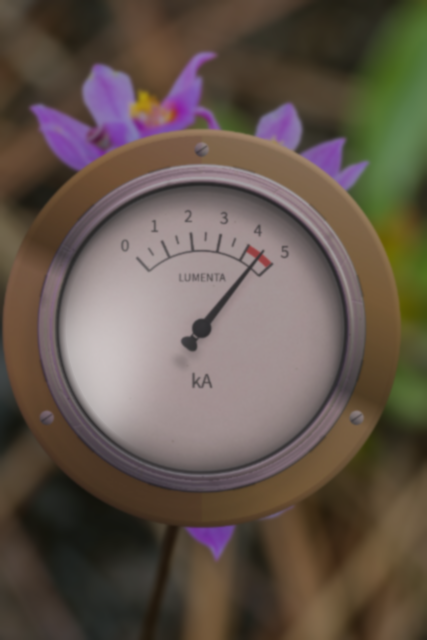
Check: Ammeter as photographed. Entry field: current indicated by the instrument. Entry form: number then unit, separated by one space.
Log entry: 4.5 kA
